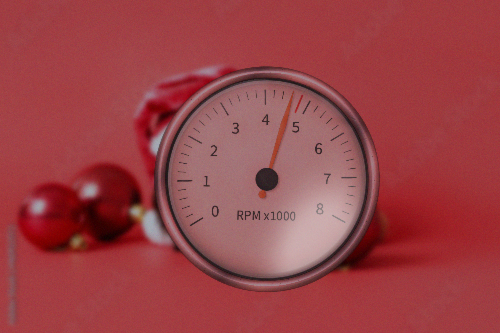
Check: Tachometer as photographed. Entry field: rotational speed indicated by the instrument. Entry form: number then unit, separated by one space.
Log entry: 4600 rpm
